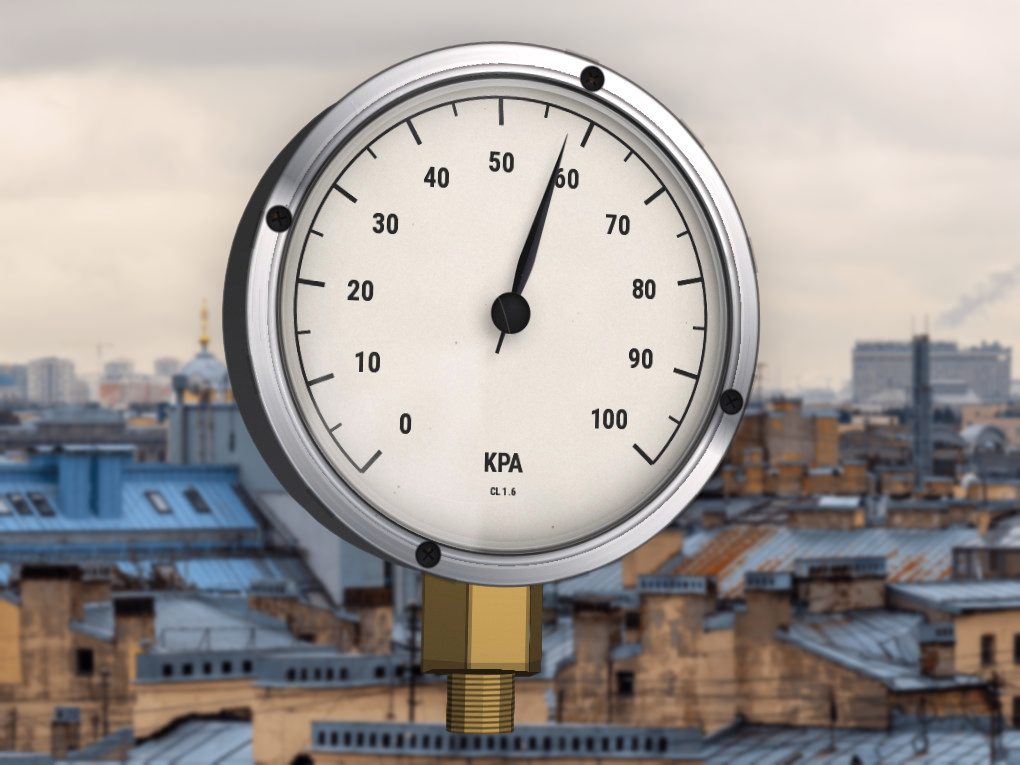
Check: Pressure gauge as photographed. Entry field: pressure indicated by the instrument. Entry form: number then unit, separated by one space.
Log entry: 57.5 kPa
